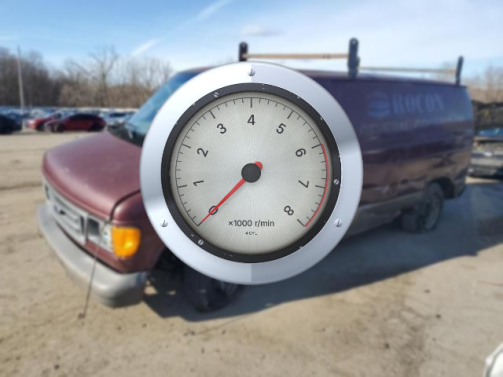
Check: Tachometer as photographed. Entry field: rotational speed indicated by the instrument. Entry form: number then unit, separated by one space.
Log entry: 0 rpm
